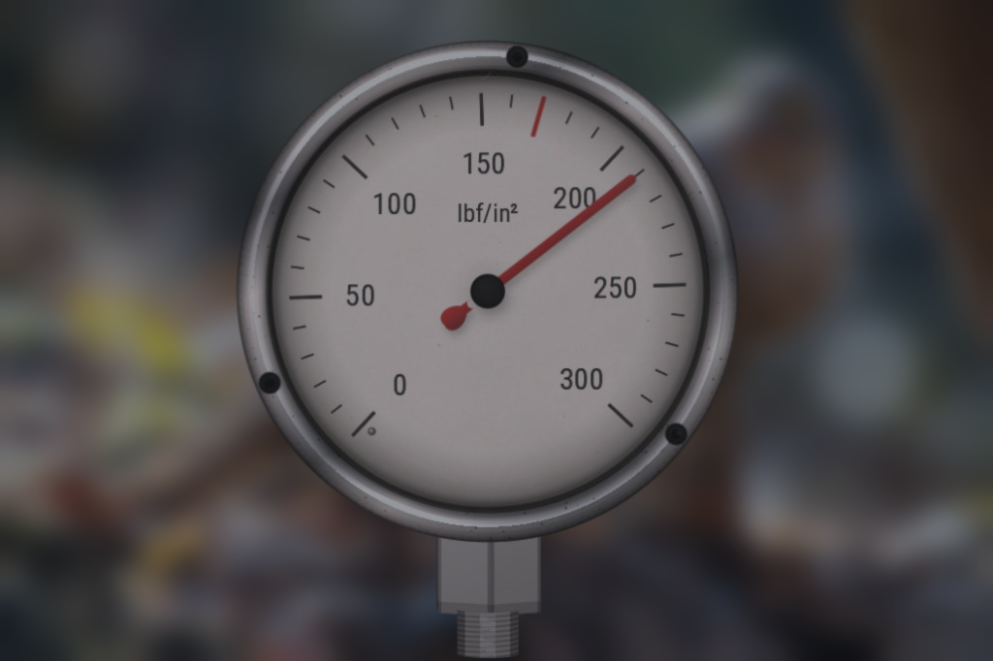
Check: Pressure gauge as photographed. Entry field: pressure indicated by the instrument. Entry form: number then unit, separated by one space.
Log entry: 210 psi
